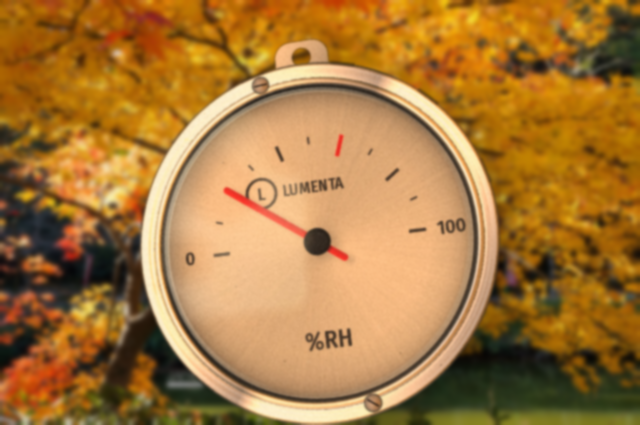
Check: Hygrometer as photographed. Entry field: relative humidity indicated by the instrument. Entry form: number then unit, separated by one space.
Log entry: 20 %
